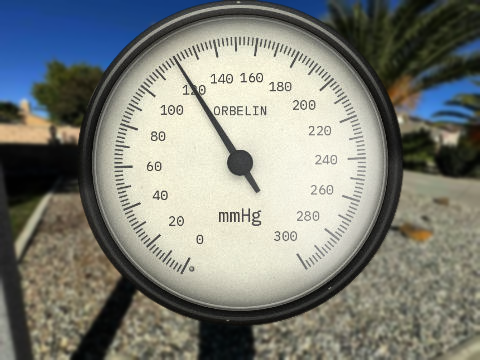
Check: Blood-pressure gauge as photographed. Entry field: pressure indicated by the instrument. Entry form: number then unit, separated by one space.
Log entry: 120 mmHg
